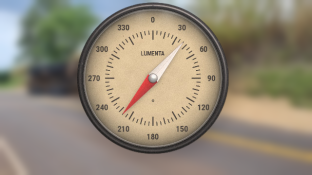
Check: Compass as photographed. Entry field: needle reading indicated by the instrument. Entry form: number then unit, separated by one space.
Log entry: 220 °
